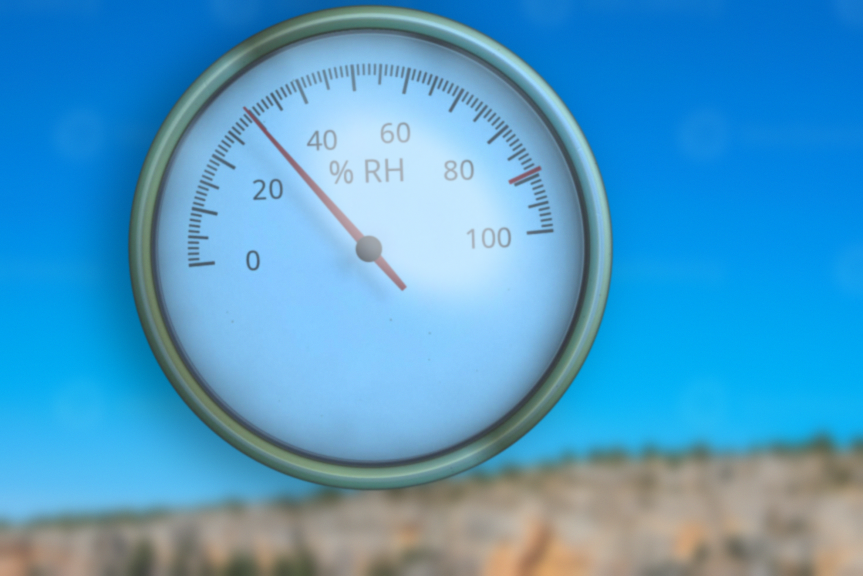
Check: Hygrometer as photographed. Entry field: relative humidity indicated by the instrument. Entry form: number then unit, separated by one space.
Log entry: 30 %
